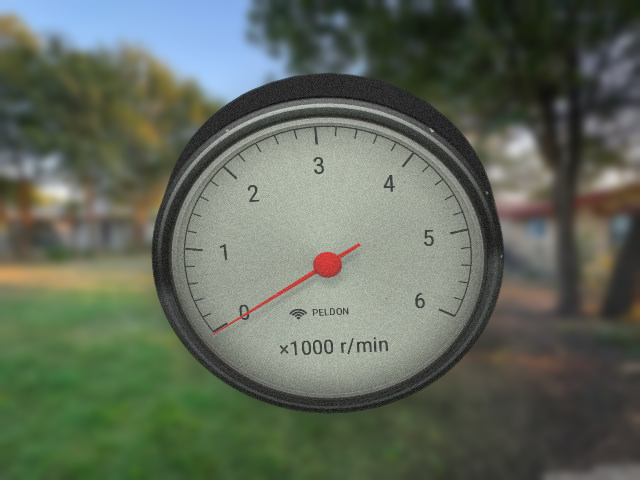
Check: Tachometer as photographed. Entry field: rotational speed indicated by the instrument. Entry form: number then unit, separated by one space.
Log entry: 0 rpm
